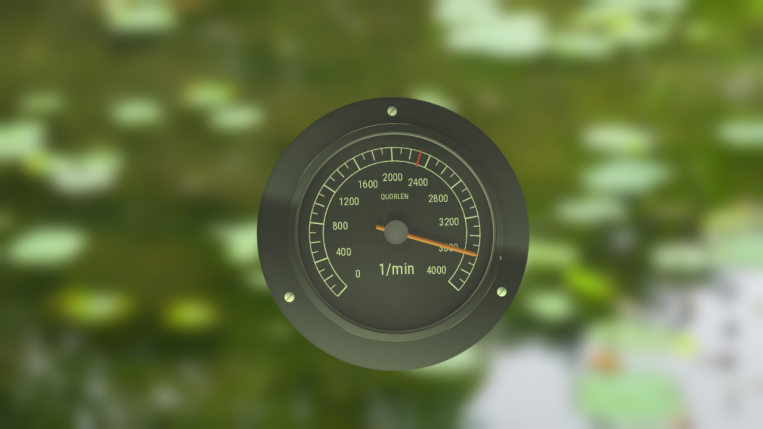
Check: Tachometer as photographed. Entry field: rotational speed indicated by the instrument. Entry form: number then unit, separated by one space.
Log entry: 3600 rpm
